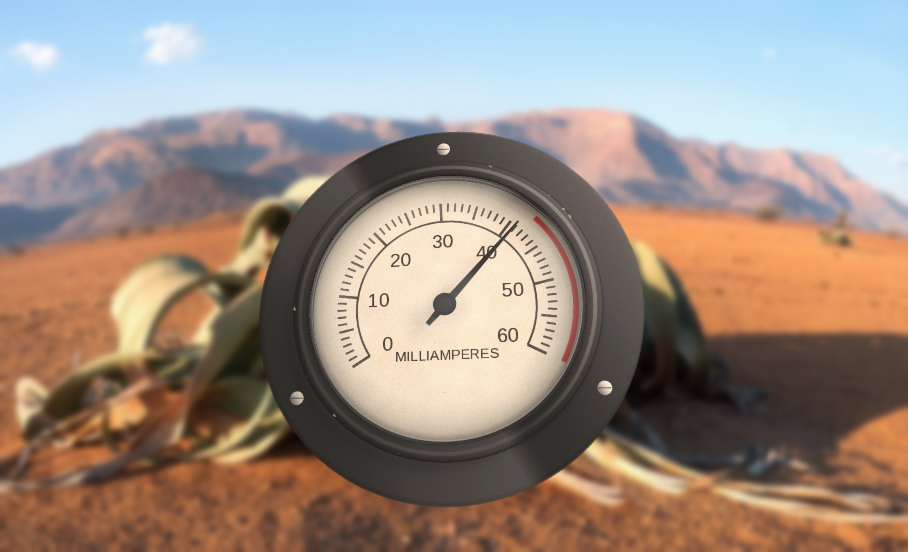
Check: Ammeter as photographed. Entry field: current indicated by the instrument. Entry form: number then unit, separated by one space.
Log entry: 41 mA
